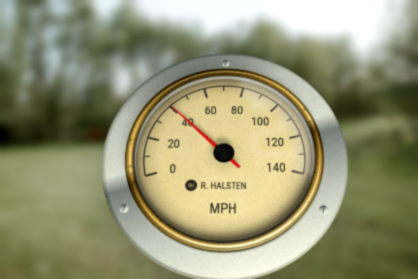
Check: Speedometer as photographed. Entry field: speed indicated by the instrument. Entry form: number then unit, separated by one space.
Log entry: 40 mph
